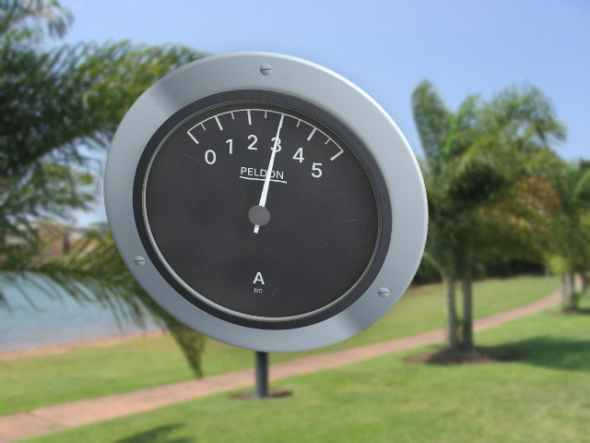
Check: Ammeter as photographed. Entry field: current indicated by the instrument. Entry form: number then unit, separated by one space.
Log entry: 3 A
